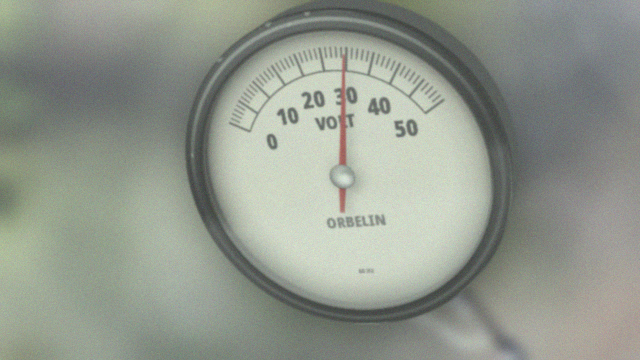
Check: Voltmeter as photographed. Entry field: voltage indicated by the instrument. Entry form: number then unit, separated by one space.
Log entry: 30 V
